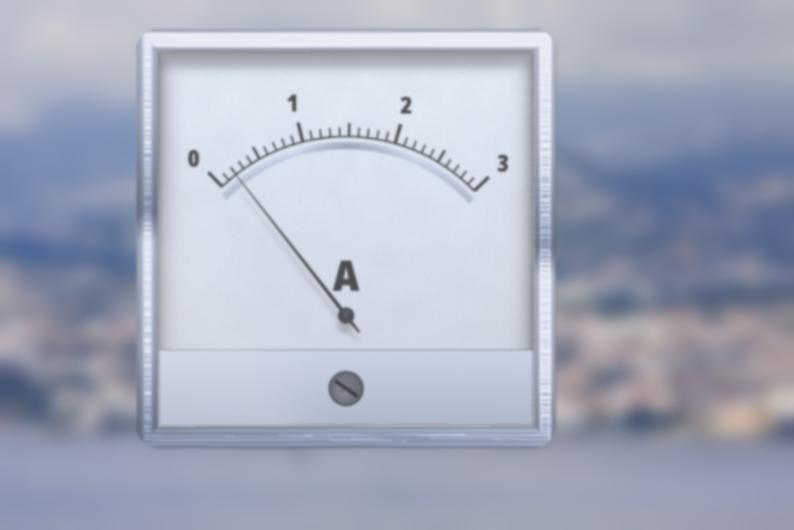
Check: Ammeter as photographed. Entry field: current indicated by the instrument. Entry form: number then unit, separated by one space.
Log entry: 0.2 A
